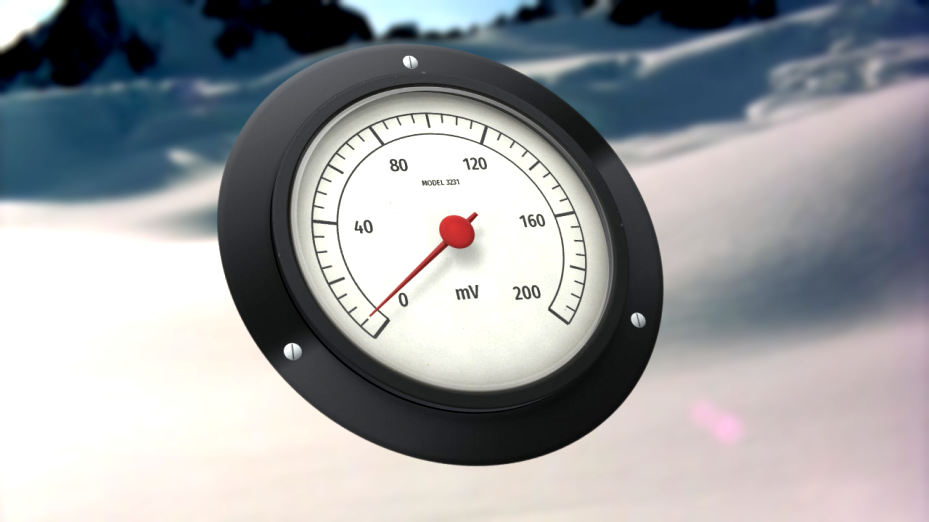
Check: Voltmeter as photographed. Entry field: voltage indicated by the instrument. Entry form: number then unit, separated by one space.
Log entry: 5 mV
